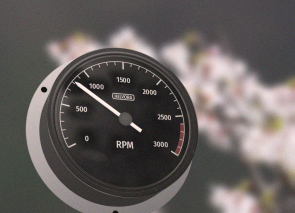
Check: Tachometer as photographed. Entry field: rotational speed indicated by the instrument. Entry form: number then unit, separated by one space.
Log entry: 800 rpm
